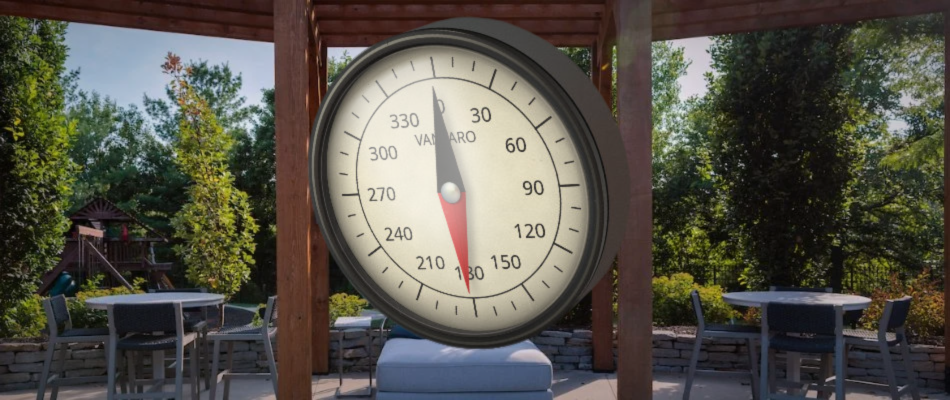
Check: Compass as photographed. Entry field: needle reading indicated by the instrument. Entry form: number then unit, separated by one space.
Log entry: 180 °
